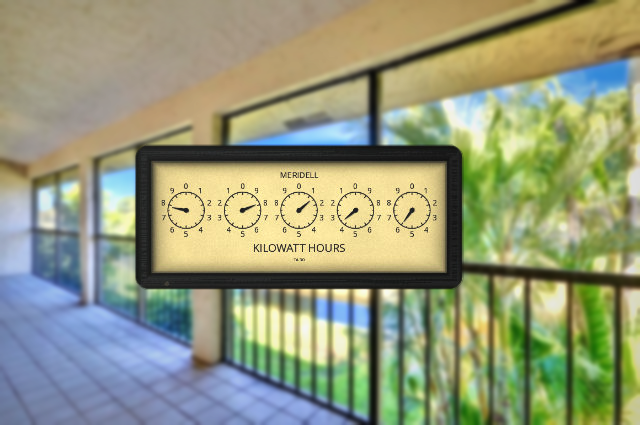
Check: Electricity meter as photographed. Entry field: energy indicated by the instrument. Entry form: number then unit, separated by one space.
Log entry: 78136 kWh
